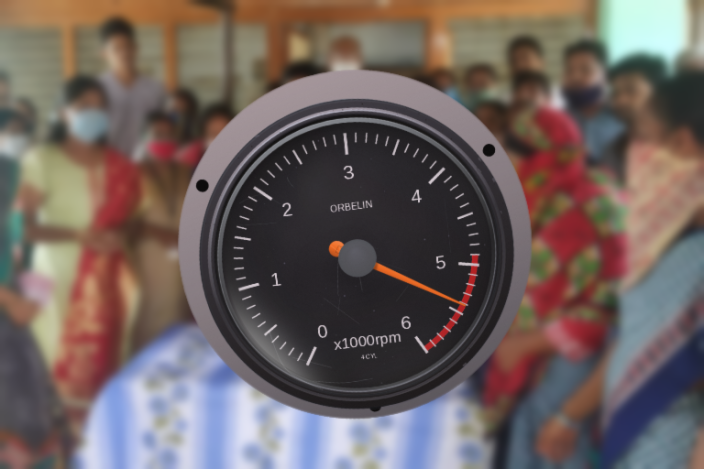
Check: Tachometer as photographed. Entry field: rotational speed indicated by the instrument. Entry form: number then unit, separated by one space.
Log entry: 5400 rpm
